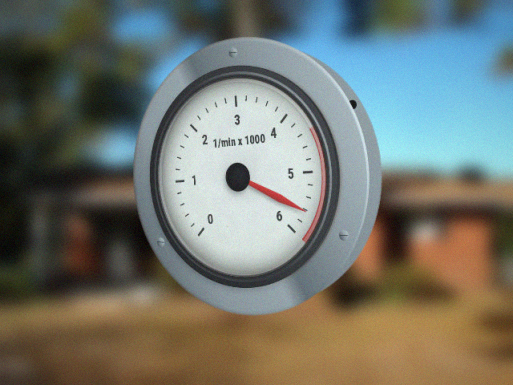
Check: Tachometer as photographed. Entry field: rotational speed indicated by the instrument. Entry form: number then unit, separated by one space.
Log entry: 5600 rpm
